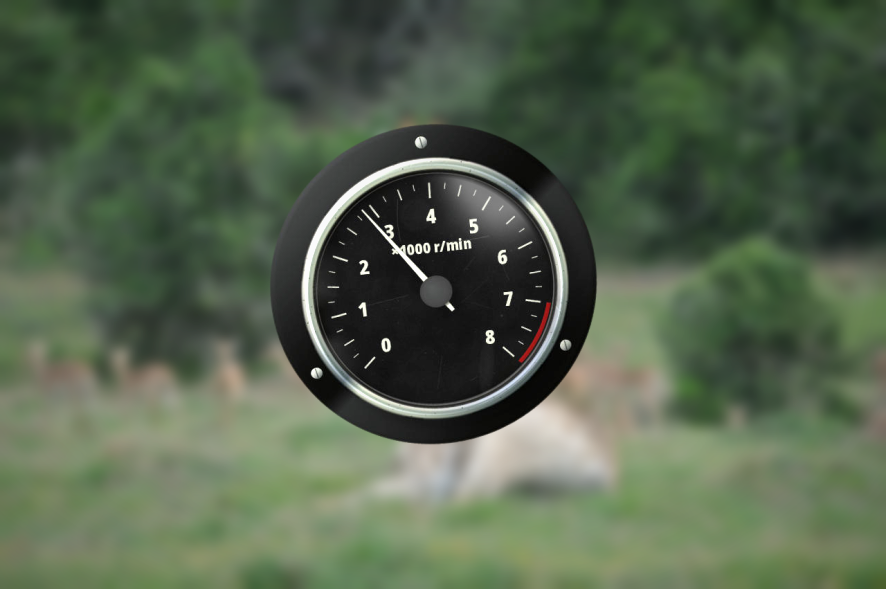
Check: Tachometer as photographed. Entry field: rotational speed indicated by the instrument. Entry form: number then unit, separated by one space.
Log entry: 2875 rpm
